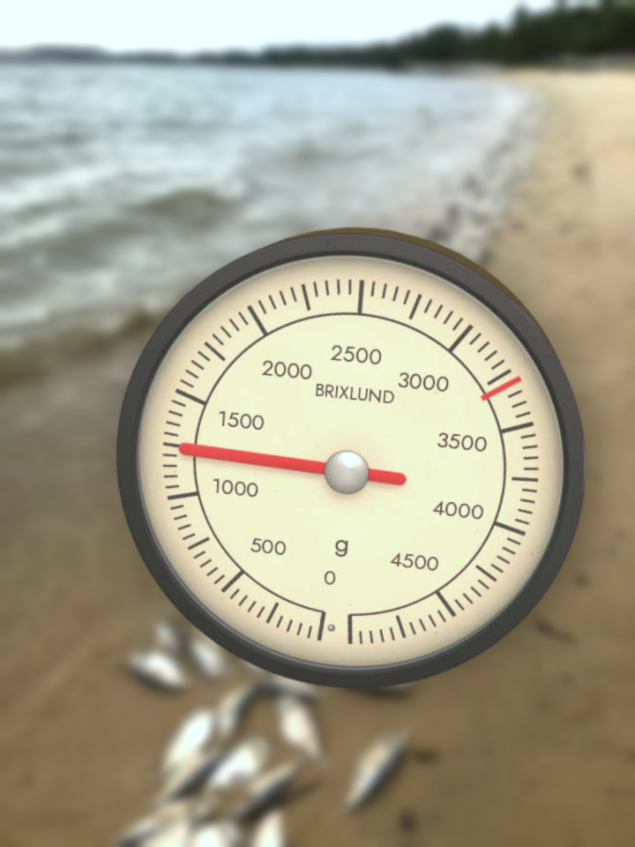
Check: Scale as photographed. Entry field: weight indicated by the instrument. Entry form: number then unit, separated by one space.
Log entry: 1250 g
